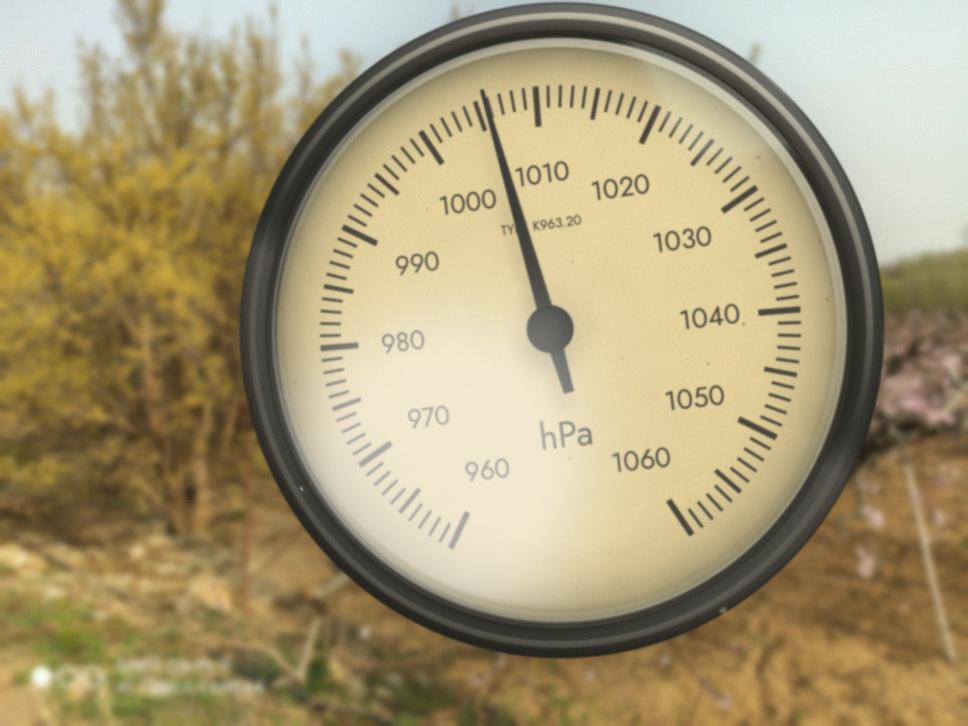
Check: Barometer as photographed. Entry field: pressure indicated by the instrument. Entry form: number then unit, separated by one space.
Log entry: 1006 hPa
